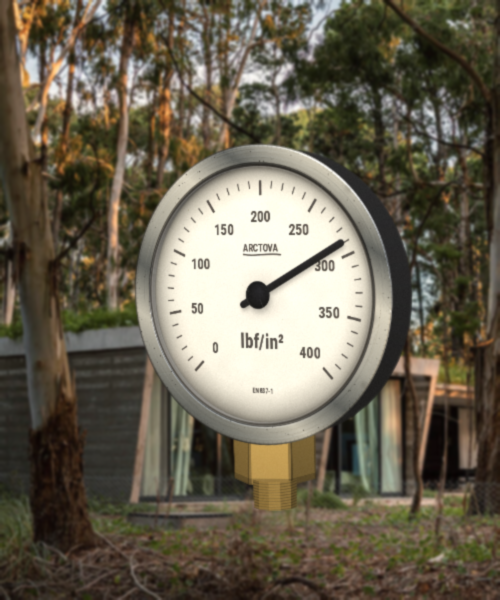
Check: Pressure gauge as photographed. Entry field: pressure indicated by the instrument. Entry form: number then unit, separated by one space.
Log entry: 290 psi
